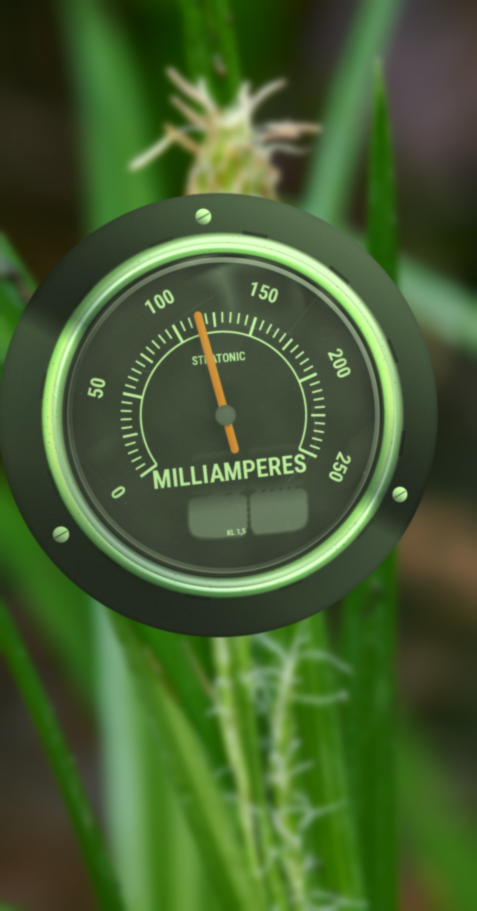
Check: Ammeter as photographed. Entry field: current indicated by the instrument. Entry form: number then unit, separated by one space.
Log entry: 115 mA
